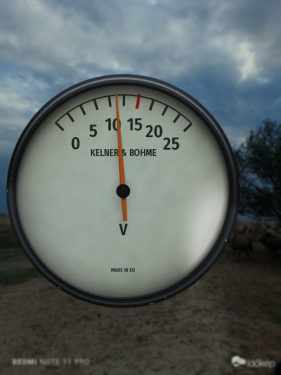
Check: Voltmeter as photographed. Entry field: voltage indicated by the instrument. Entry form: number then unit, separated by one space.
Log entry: 11.25 V
